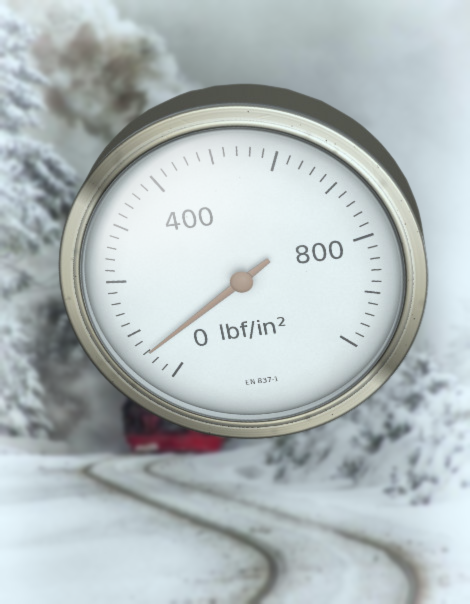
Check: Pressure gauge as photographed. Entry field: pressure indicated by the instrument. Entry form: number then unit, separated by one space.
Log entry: 60 psi
